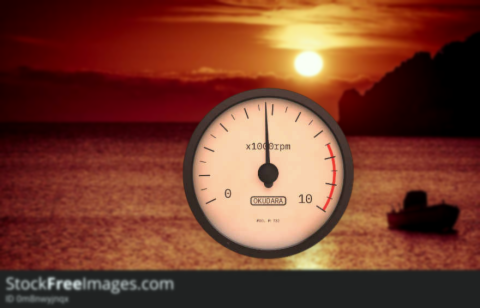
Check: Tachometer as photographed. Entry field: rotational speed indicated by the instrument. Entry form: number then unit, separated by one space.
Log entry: 4750 rpm
